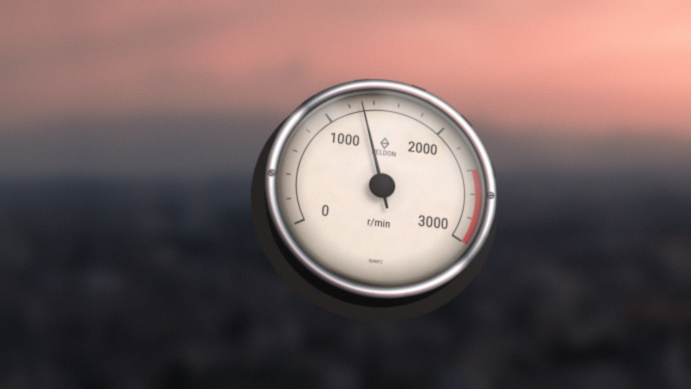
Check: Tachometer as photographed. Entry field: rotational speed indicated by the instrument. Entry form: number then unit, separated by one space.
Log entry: 1300 rpm
